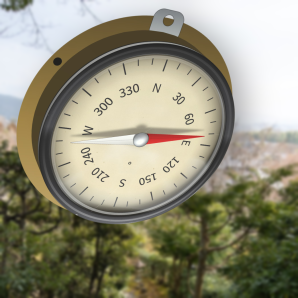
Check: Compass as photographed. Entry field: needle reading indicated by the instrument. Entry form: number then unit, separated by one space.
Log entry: 80 °
